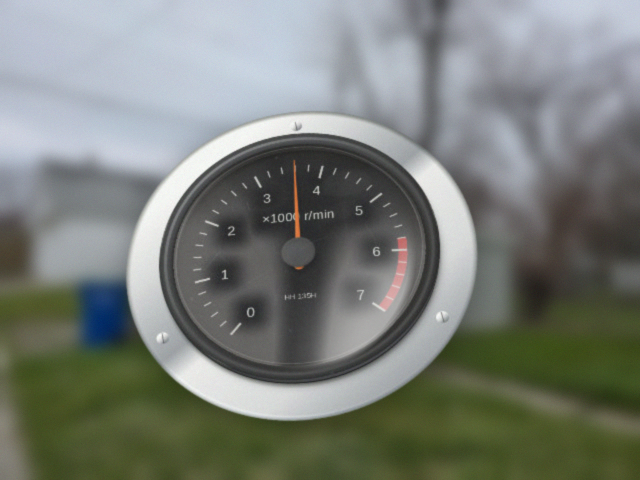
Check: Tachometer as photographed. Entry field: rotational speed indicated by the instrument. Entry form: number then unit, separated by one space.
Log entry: 3600 rpm
